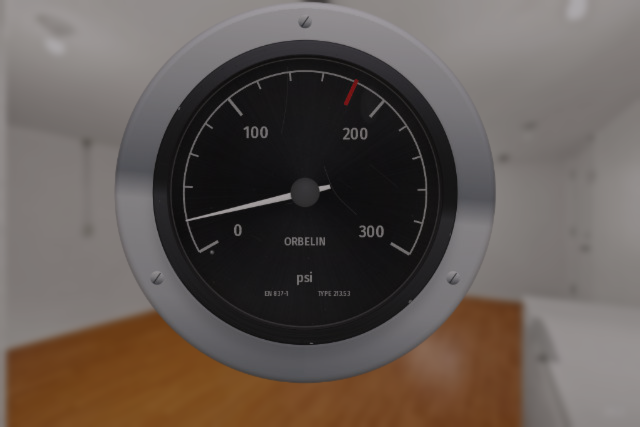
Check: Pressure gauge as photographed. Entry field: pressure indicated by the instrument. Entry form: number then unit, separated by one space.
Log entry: 20 psi
